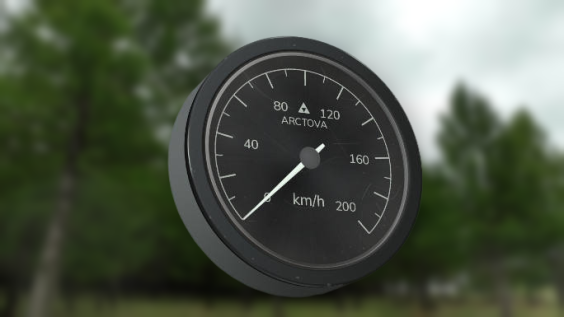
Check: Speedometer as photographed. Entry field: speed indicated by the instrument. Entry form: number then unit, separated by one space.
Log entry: 0 km/h
